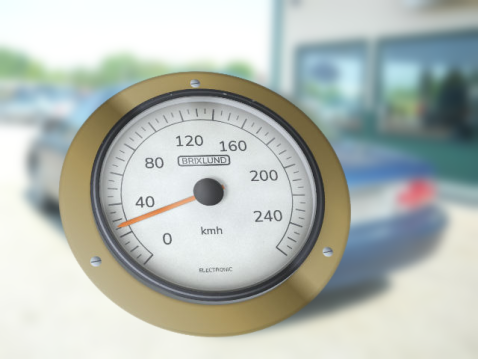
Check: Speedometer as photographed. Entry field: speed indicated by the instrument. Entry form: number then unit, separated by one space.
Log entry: 25 km/h
